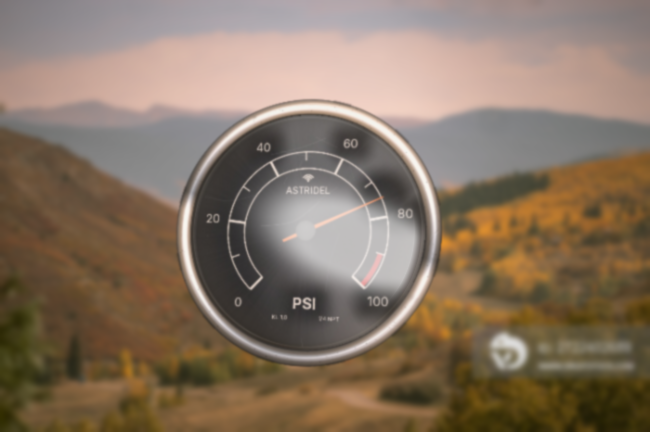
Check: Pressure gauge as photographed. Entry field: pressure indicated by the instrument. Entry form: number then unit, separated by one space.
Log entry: 75 psi
